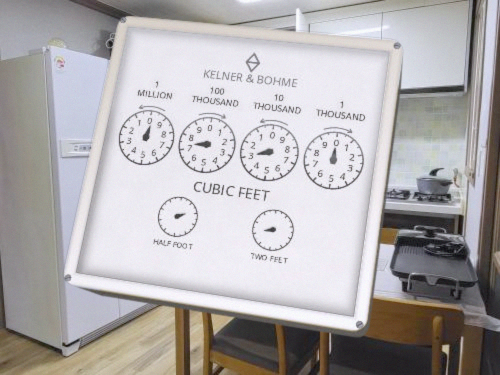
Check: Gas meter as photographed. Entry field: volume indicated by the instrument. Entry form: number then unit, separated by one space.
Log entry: 973000 ft³
